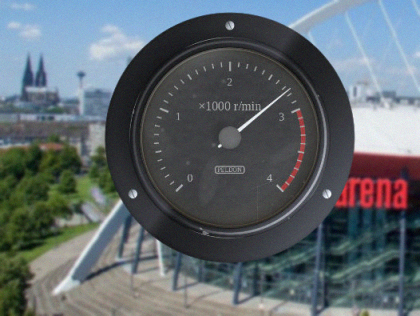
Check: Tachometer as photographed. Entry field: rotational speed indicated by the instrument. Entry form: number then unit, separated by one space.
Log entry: 2750 rpm
